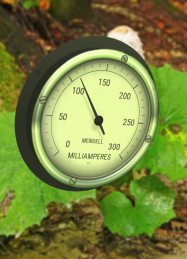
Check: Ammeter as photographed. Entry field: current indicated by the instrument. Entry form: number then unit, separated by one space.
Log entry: 110 mA
